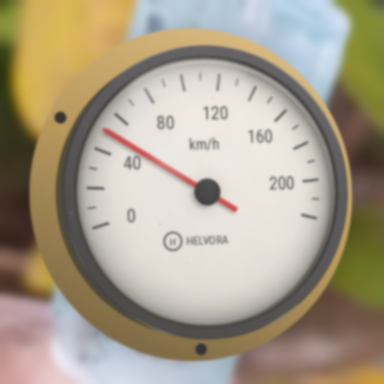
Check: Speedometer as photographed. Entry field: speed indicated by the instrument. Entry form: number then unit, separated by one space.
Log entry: 50 km/h
